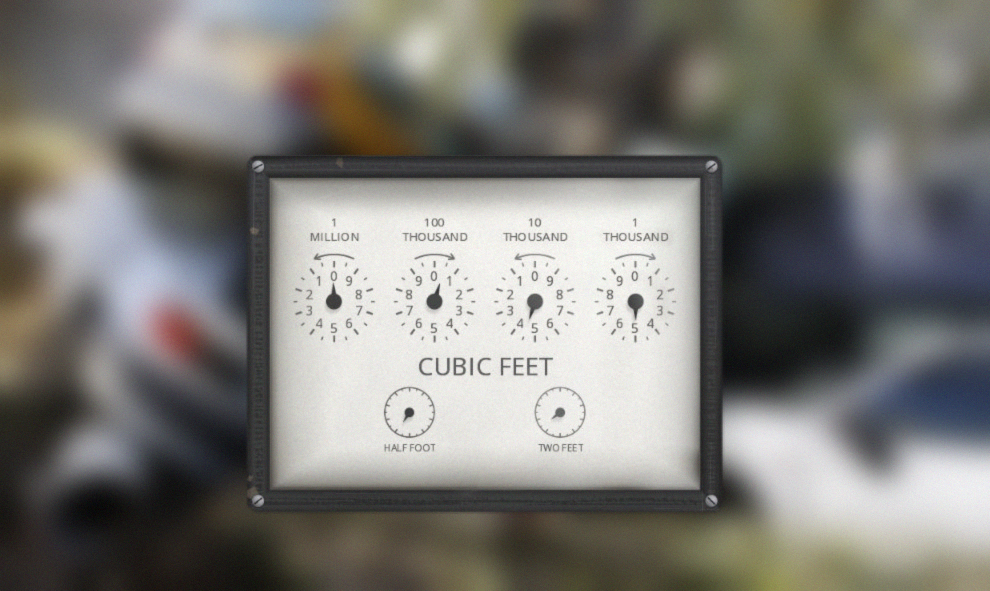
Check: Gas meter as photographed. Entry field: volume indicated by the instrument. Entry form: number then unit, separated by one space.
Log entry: 4500 ft³
